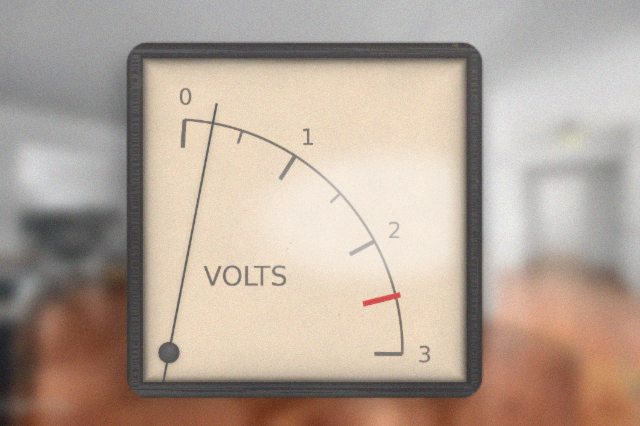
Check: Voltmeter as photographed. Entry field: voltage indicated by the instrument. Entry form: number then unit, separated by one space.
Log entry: 0.25 V
